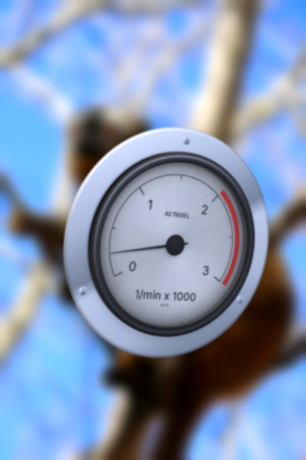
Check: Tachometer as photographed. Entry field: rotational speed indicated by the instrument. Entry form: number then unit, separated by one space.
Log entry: 250 rpm
